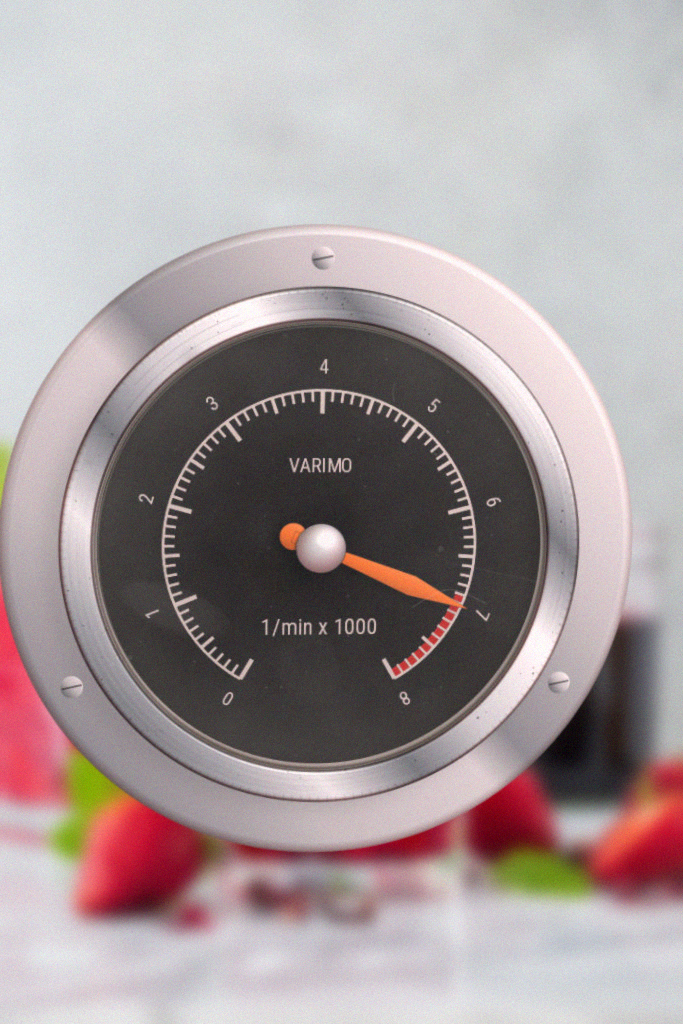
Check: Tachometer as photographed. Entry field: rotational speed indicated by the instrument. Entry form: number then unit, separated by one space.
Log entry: 7000 rpm
